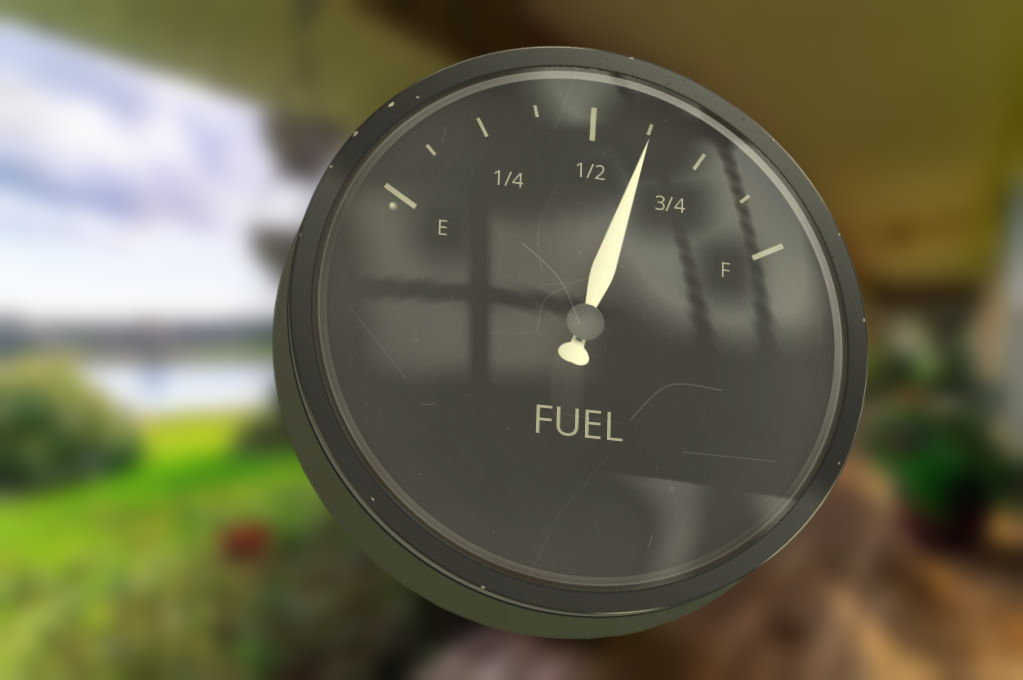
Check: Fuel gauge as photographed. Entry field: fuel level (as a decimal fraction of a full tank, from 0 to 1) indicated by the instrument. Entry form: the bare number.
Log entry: 0.625
